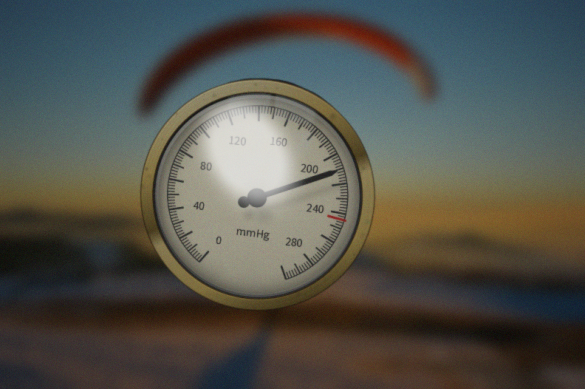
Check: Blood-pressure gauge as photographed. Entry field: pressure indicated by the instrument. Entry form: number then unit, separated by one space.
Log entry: 210 mmHg
